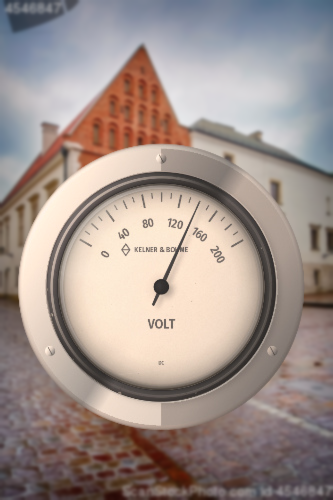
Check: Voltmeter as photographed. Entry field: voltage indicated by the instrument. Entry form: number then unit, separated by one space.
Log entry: 140 V
